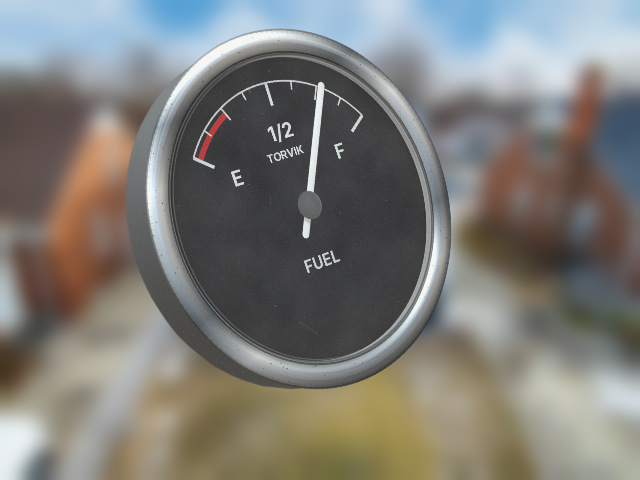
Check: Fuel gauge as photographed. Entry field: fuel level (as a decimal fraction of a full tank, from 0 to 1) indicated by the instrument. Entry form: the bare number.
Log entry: 0.75
